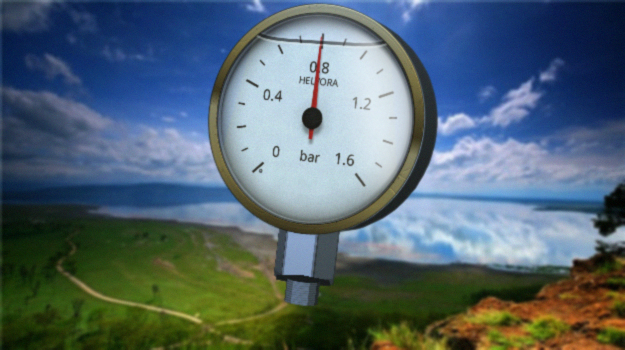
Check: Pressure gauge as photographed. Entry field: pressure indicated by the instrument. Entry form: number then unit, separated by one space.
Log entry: 0.8 bar
